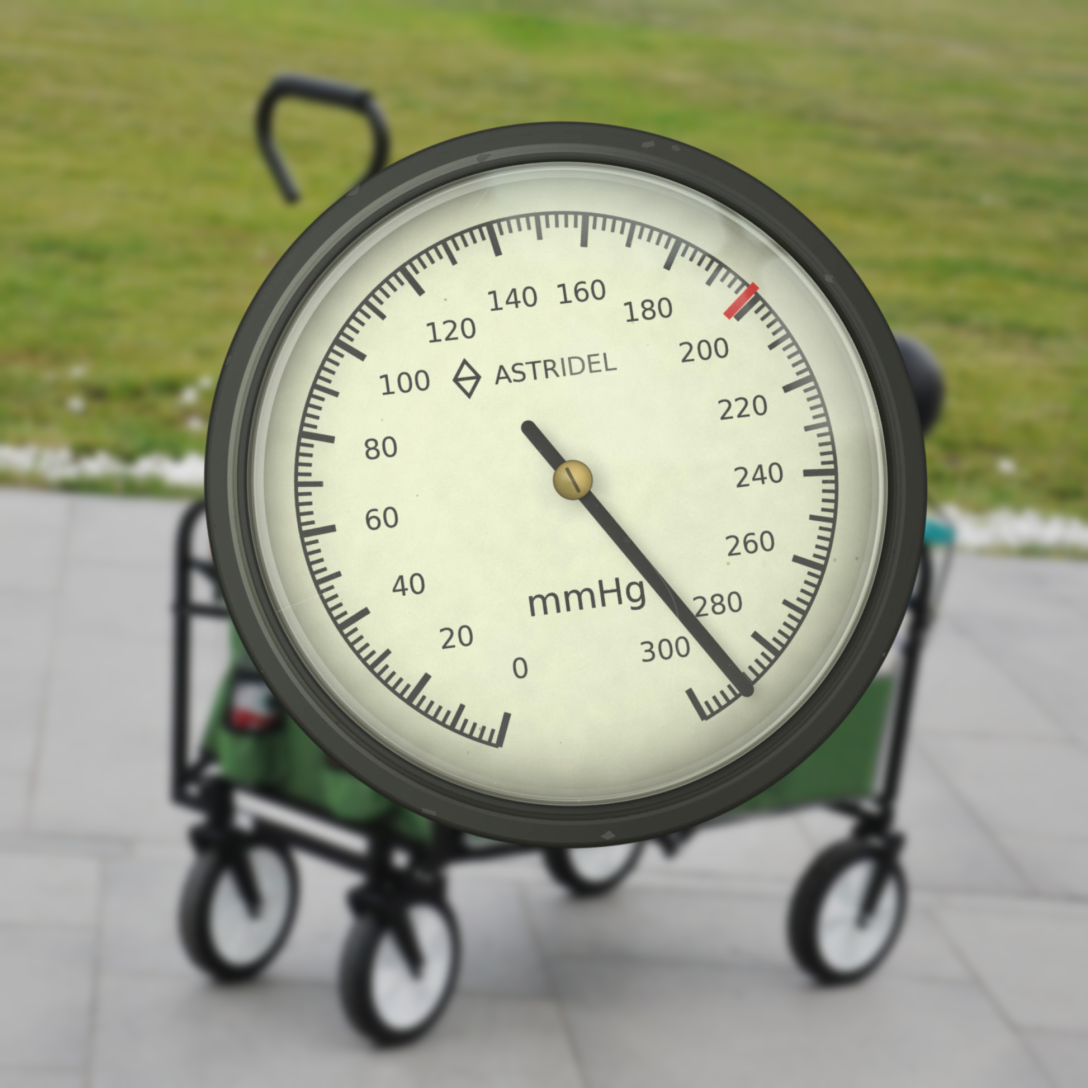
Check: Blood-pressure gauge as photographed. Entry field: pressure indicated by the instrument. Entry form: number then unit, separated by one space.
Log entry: 290 mmHg
